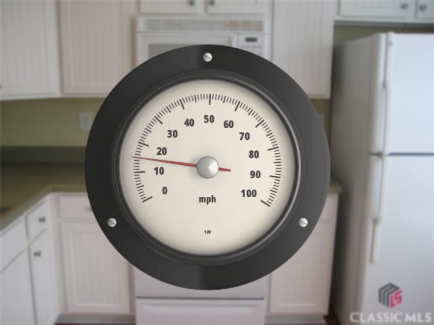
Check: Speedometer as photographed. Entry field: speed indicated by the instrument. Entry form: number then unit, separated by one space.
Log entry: 15 mph
